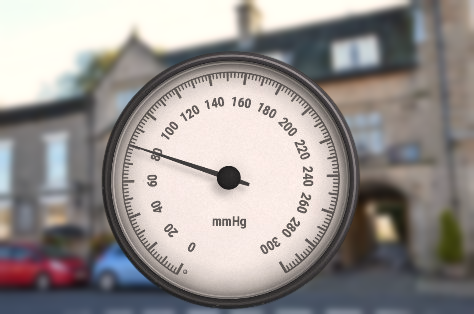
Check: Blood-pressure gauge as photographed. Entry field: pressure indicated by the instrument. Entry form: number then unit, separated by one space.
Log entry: 80 mmHg
